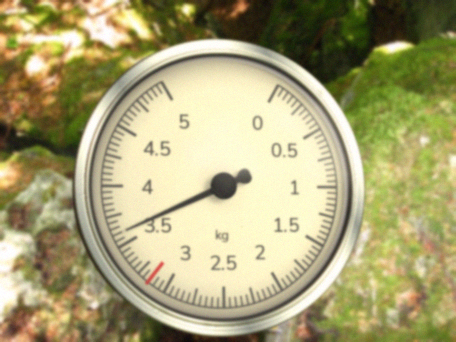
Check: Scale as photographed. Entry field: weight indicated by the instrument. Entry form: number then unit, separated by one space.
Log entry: 3.6 kg
